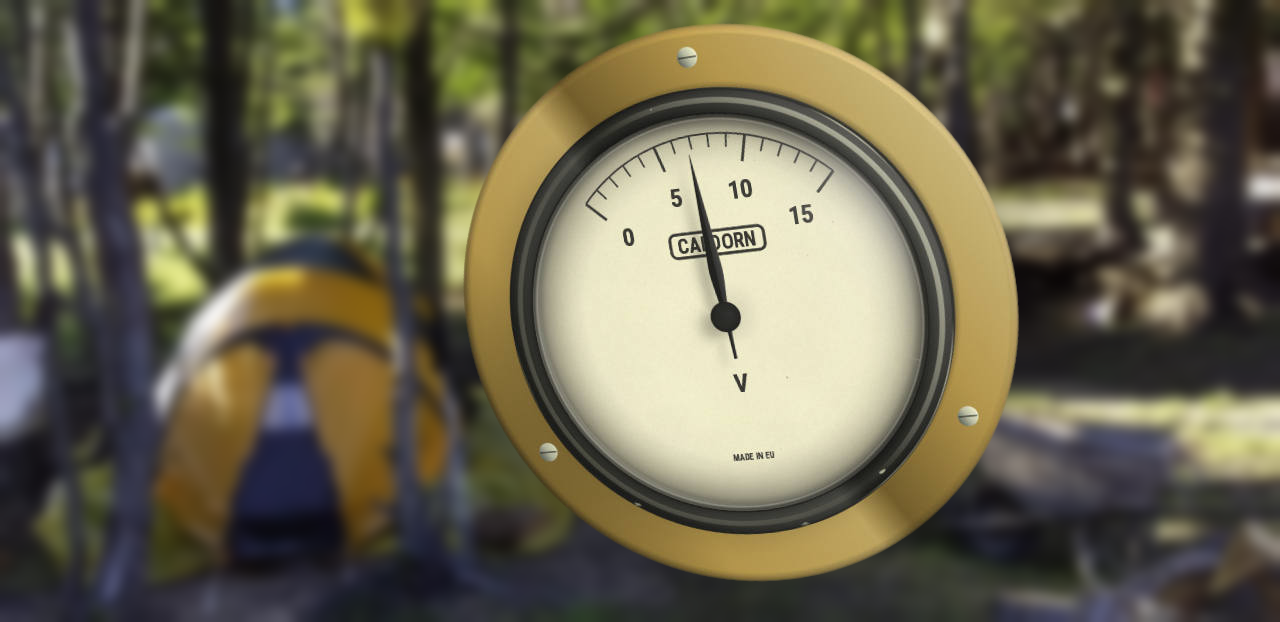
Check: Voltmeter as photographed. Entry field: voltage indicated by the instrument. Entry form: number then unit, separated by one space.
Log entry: 7 V
